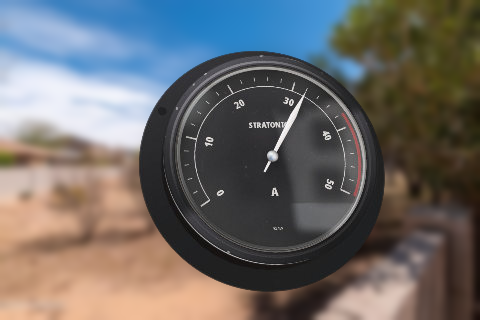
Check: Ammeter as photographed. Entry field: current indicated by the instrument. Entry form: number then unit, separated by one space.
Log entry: 32 A
